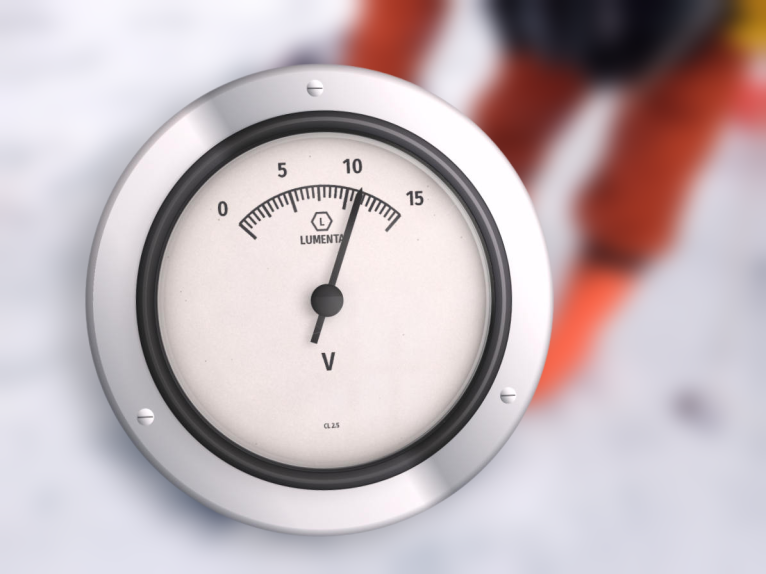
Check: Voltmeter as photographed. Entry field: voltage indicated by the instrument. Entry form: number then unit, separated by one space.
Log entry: 11 V
